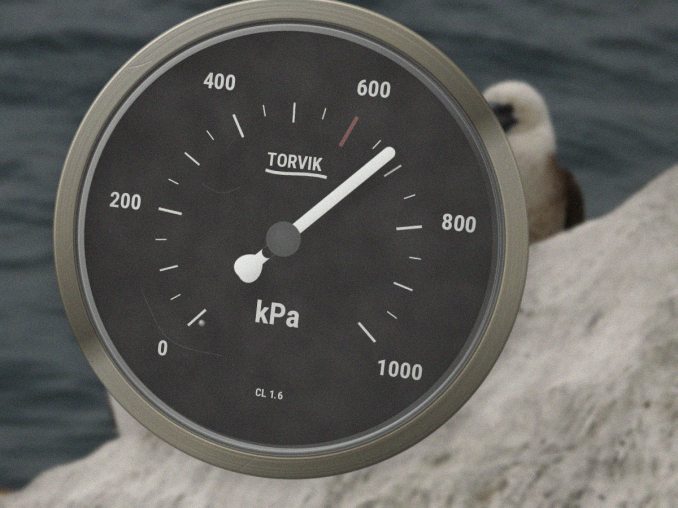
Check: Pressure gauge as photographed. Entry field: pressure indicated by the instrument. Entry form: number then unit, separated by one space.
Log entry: 675 kPa
